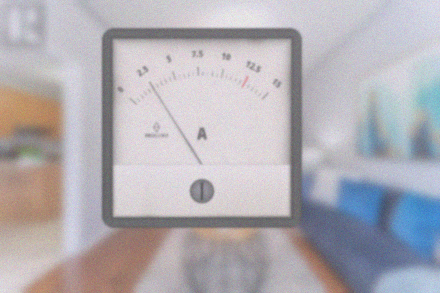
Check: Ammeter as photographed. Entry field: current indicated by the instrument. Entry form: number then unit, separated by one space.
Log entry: 2.5 A
